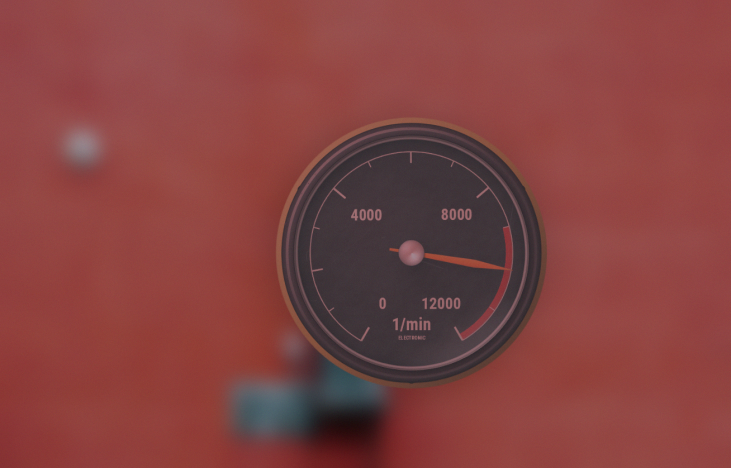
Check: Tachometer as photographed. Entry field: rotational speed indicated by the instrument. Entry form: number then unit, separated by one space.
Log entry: 10000 rpm
